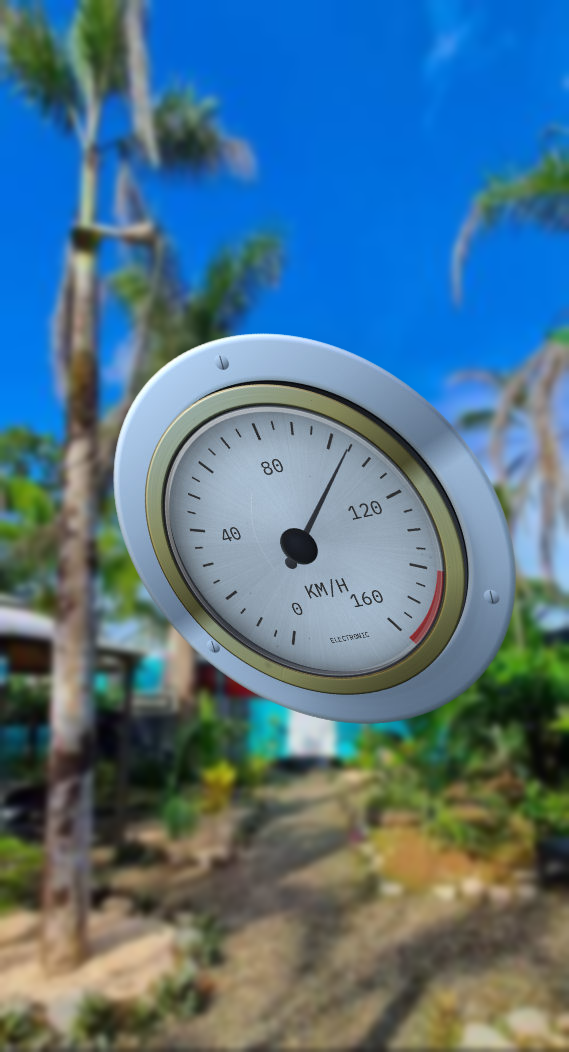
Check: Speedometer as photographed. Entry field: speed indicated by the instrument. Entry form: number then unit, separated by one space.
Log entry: 105 km/h
